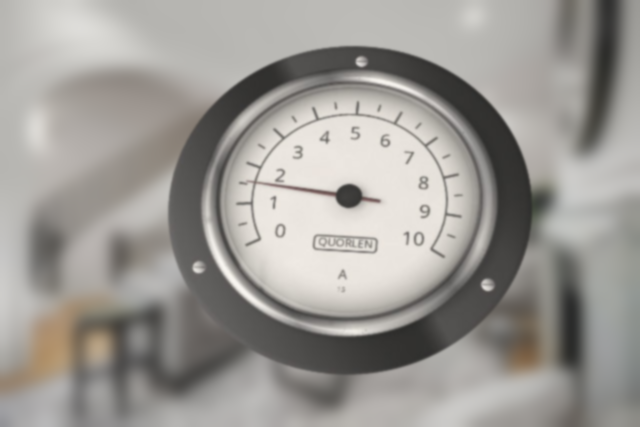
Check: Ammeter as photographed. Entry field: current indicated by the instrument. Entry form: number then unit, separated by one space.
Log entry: 1.5 A
